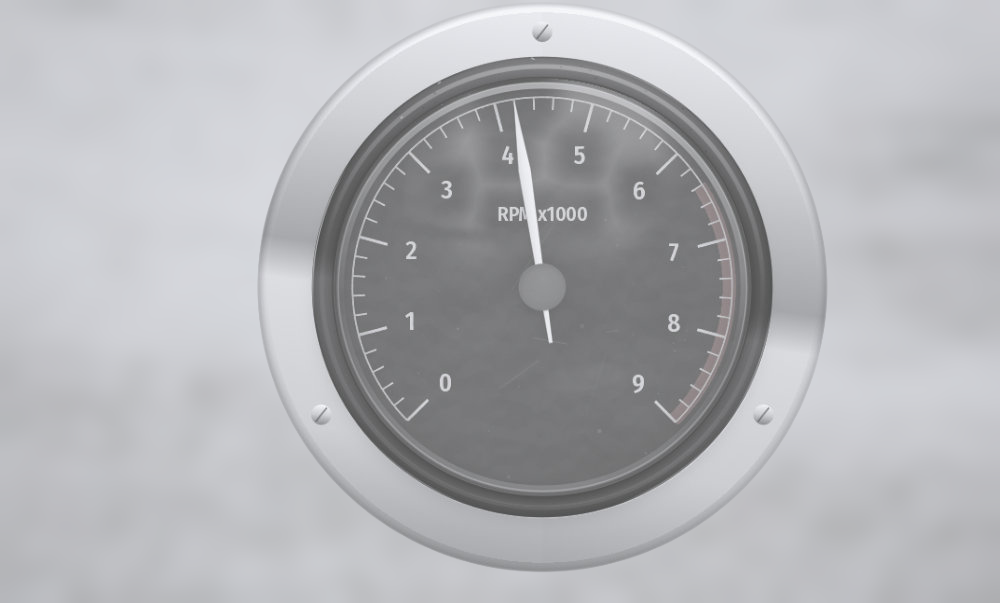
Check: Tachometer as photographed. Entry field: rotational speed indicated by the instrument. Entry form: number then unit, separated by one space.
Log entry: 4200 rpm
